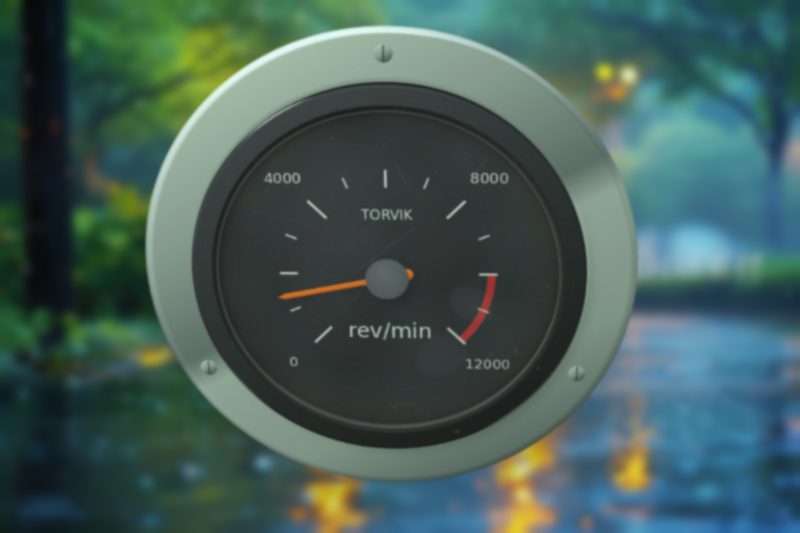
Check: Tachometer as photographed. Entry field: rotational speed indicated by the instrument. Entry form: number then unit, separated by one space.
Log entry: 1500 rpm
